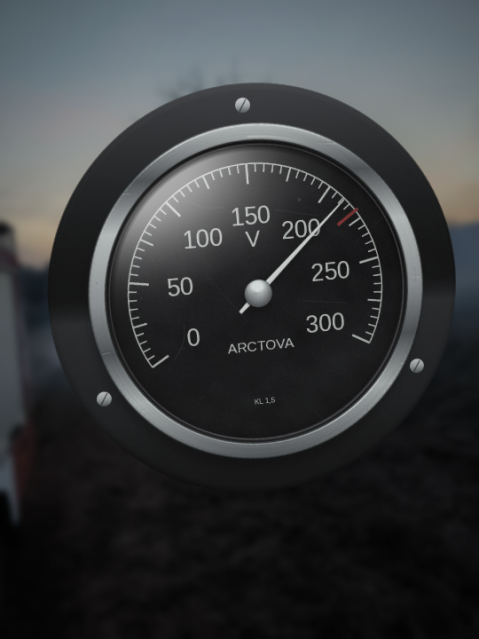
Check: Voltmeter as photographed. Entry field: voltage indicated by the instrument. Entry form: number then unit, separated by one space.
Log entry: 210 V
